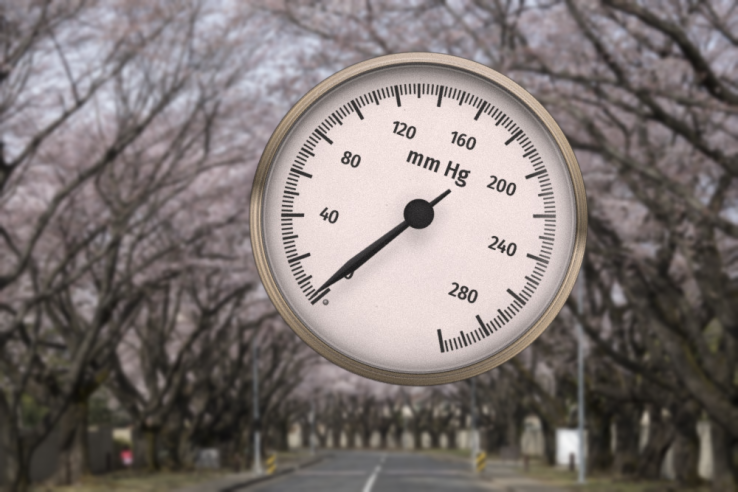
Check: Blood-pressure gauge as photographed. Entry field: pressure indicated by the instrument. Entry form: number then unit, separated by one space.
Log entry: 2 mmHg
